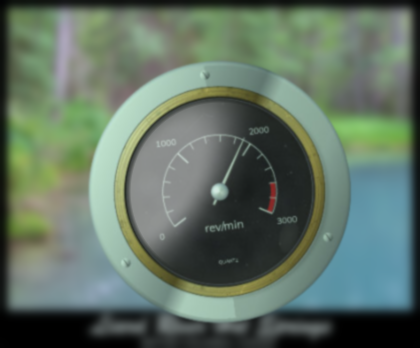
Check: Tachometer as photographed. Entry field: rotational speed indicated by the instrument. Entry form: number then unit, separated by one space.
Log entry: 1900 rpm
